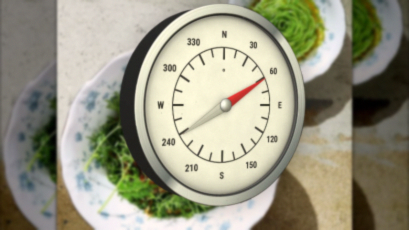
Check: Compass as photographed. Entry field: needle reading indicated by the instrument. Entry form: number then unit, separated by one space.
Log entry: 60 °
